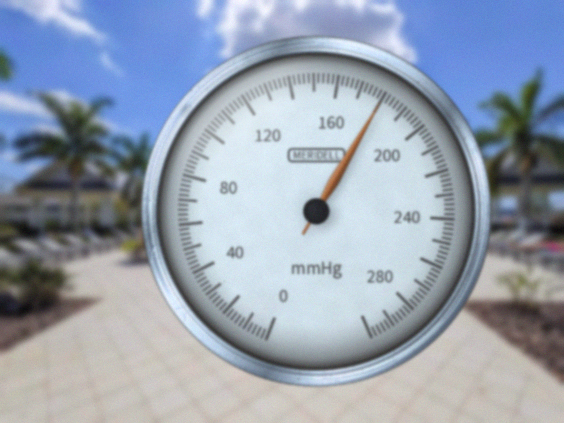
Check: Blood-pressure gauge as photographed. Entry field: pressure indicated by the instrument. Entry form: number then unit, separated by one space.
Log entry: 180 mmHg
